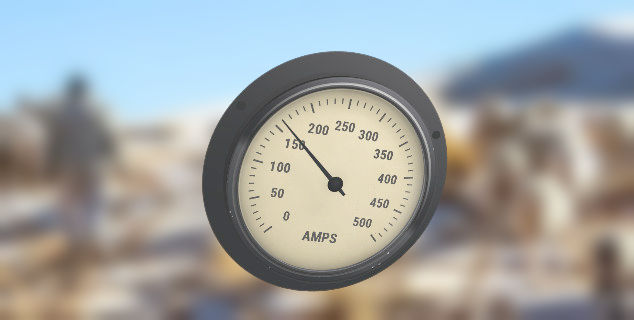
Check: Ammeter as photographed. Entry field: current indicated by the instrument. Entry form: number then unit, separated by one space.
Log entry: 160 A
